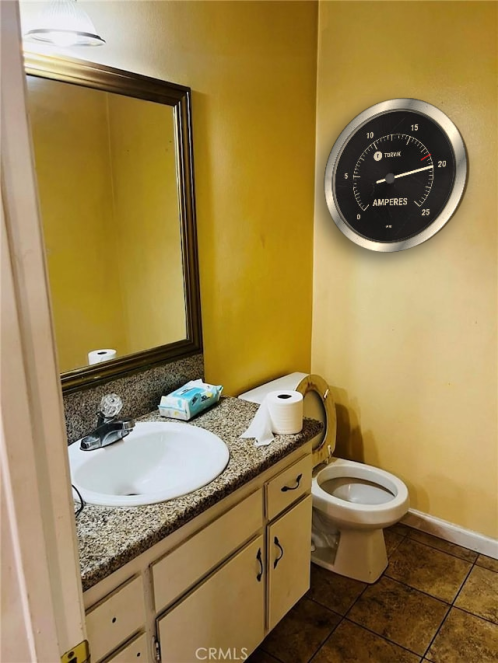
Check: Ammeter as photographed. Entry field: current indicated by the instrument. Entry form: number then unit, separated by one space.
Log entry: 20 A
